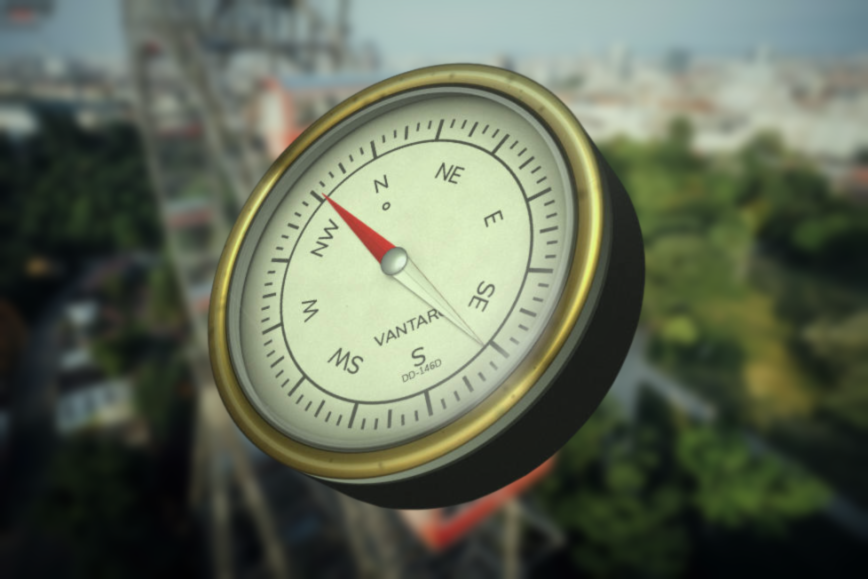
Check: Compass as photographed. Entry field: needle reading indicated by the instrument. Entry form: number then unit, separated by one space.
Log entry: 332.5 °
